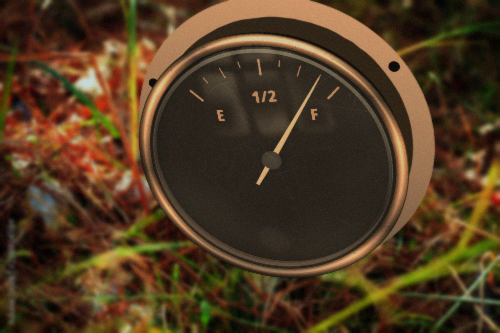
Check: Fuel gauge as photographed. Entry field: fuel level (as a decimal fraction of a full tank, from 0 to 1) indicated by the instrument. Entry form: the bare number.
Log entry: 0.875
